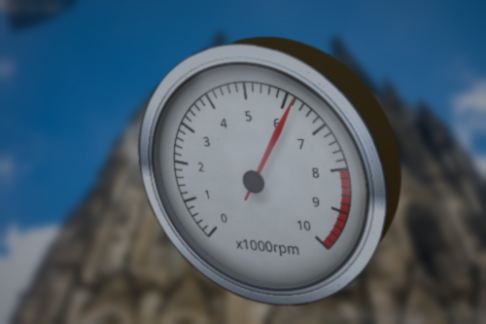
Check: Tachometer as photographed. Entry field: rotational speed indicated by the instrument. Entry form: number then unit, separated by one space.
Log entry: 6200 rpm
